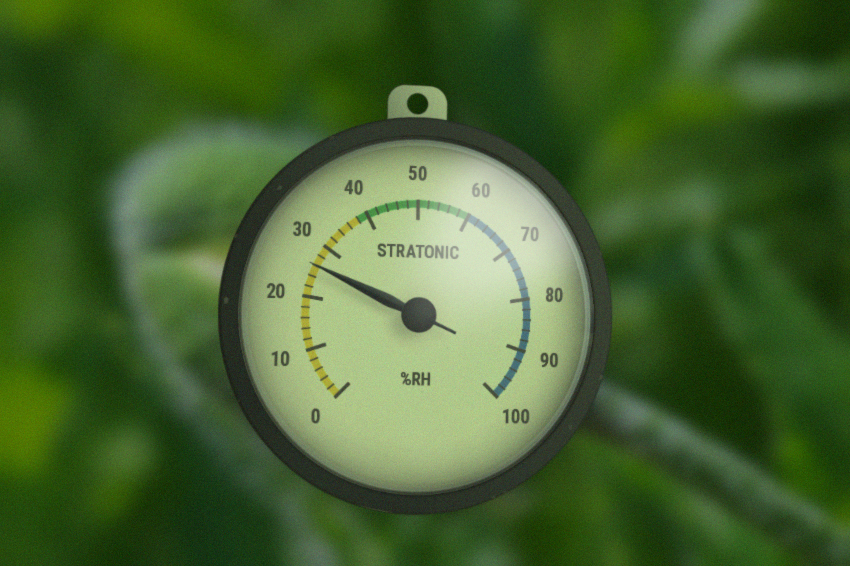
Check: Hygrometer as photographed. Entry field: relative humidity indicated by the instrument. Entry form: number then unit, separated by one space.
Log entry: 26 %
